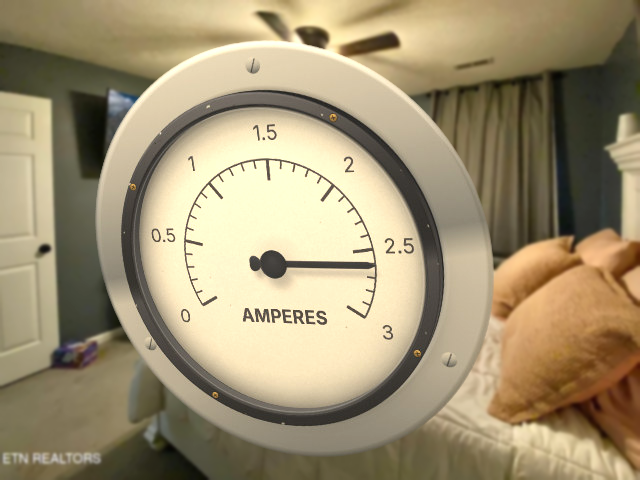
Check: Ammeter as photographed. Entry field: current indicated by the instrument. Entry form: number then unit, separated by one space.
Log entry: 2.6 A
